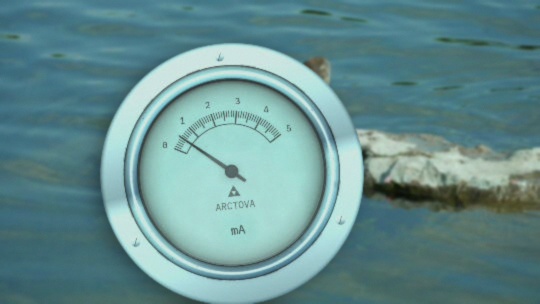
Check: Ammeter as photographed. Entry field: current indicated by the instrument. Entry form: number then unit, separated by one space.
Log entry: 0.5 mA
